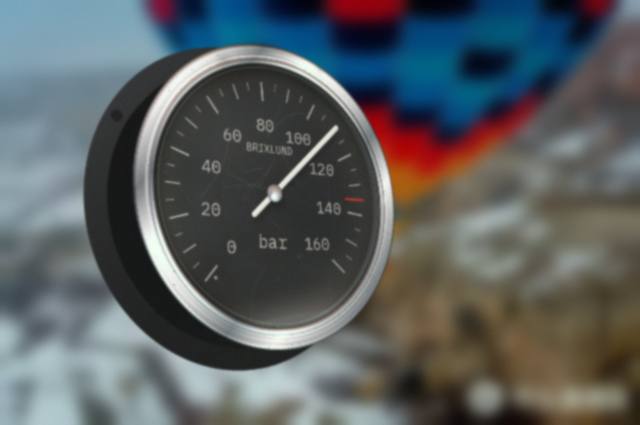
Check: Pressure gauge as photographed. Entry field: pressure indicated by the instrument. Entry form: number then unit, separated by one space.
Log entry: 110 bar
